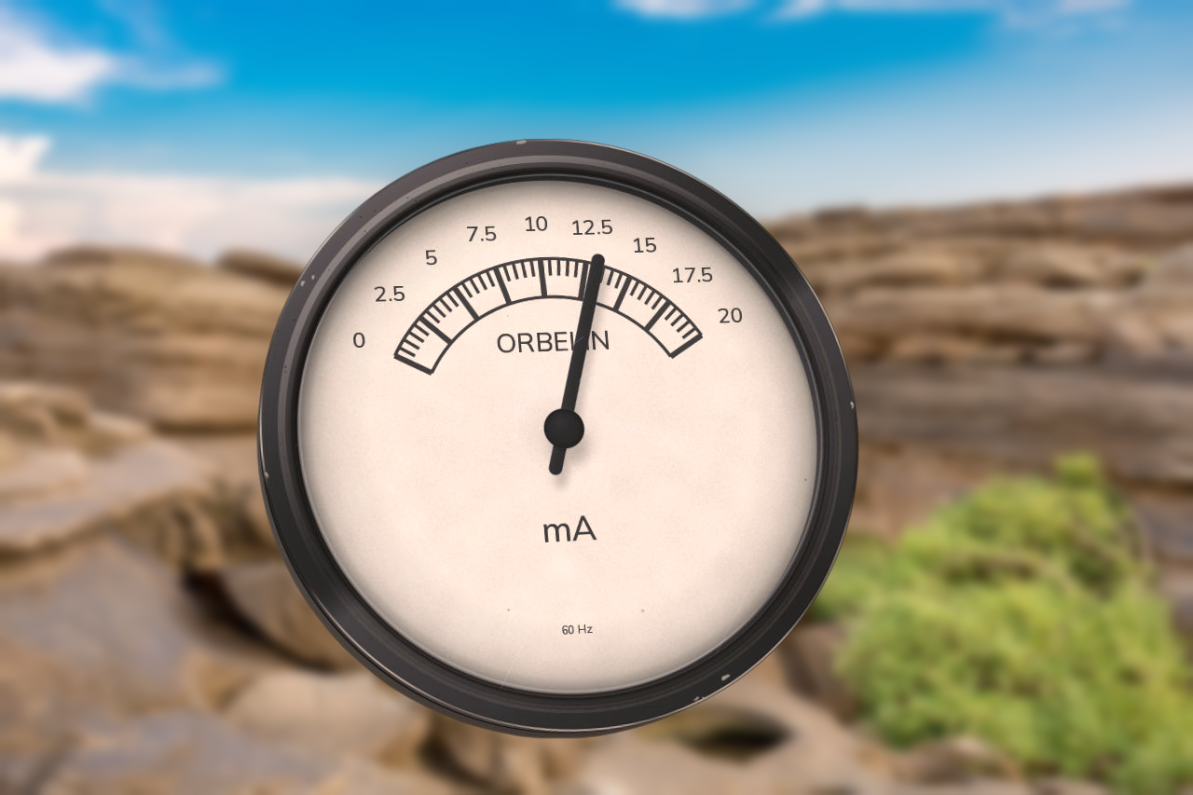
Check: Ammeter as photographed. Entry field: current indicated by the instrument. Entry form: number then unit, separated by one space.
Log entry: 13 mA
